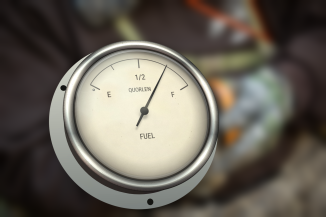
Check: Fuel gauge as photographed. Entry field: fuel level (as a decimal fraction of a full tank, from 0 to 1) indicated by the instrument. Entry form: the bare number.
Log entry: 0.75
